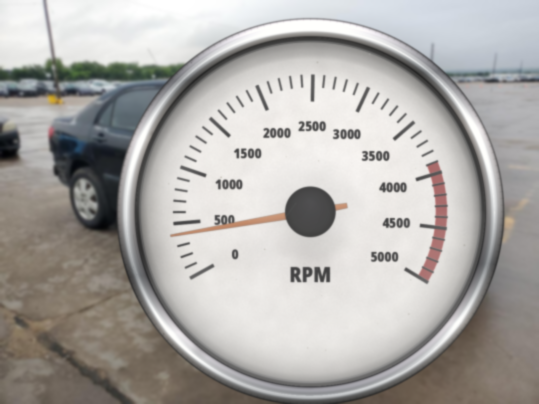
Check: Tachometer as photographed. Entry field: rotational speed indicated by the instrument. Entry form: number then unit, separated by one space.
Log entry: 400 rpm
